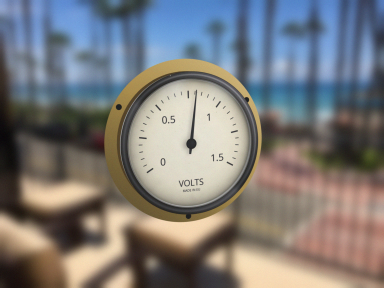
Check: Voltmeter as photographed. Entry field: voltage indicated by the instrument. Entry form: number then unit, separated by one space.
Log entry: 0.8 V
